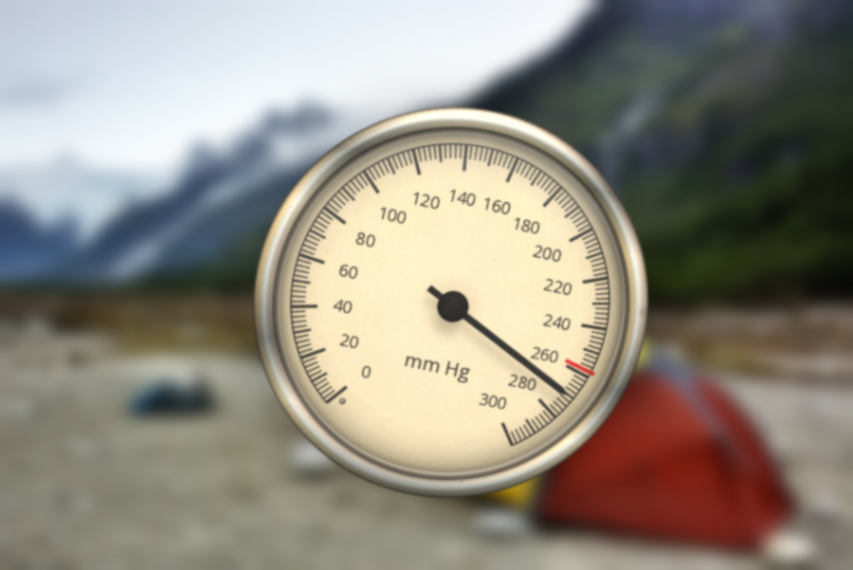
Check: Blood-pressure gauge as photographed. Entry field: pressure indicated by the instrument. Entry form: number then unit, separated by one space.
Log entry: 270 mmHg
